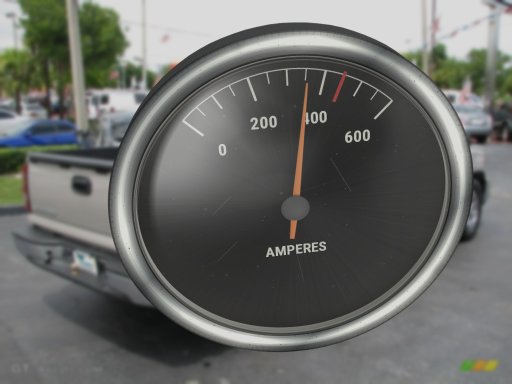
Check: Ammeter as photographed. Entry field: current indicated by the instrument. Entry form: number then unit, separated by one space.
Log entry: 350 A
